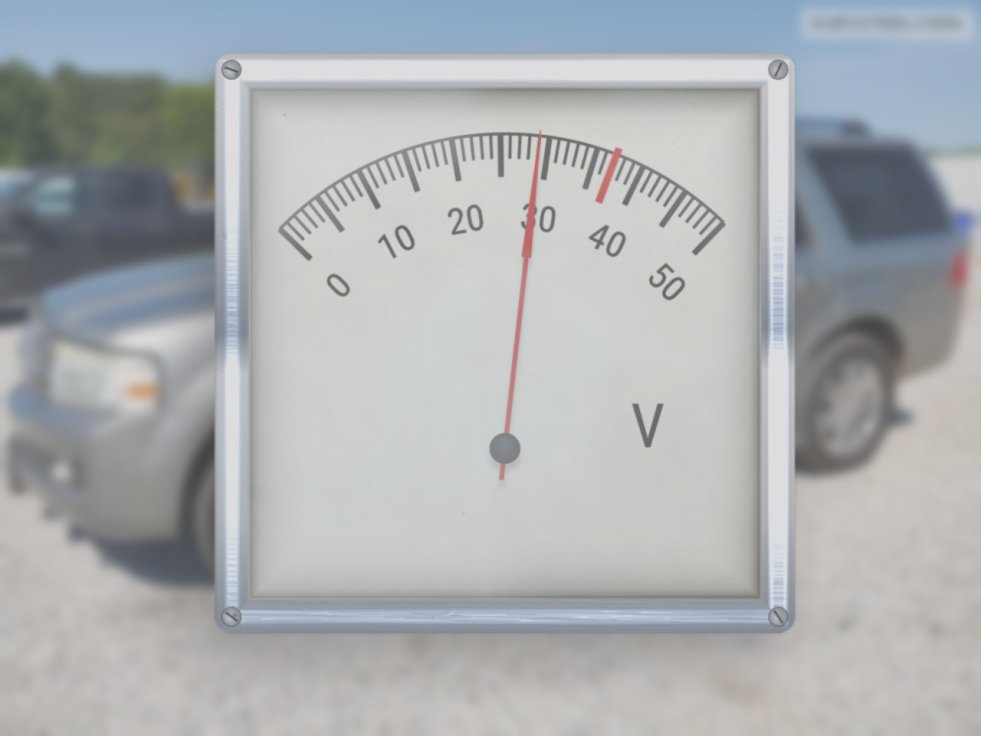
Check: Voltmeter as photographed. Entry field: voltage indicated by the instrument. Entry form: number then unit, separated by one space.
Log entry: 29 V
